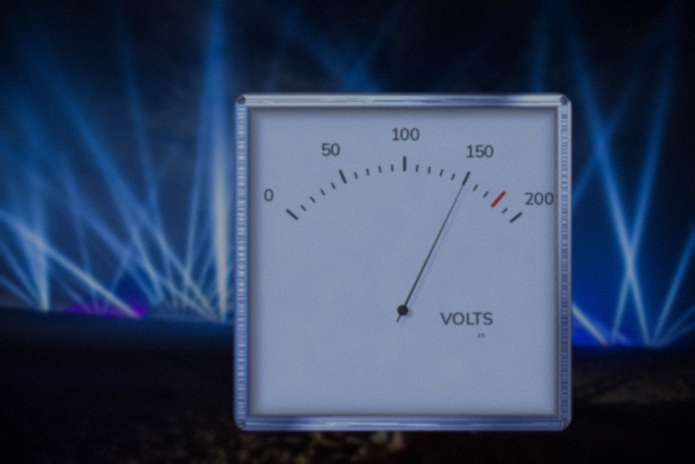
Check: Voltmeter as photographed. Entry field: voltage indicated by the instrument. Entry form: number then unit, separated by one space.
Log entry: 150 V
